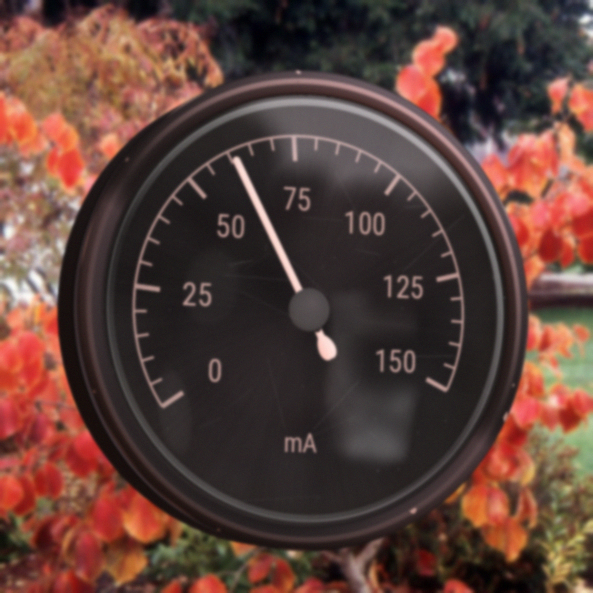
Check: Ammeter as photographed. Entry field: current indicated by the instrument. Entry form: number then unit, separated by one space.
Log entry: 60 mA
